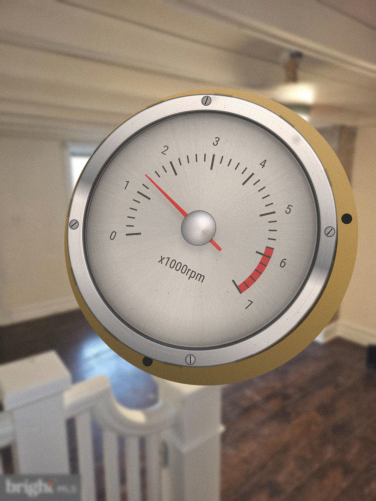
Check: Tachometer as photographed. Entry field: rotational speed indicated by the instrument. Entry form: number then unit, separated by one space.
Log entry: 1400 rpm
